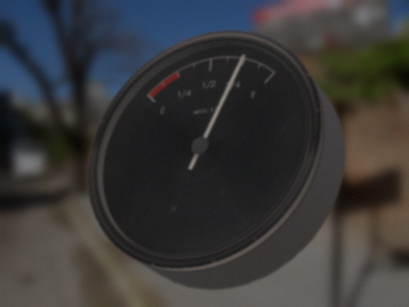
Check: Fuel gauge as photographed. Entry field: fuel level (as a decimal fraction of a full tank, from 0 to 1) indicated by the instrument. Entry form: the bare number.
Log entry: 0.75
